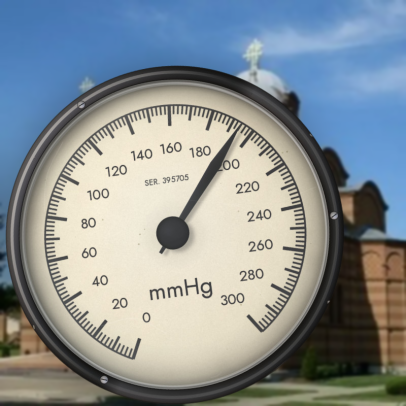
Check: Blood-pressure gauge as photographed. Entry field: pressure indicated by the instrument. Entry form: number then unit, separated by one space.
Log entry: 194 mmHg
